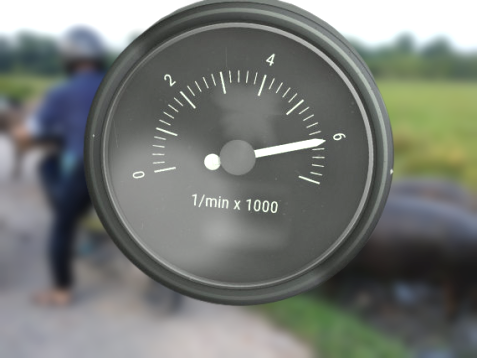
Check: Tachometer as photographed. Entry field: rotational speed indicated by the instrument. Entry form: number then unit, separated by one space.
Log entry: 6000 rpm
